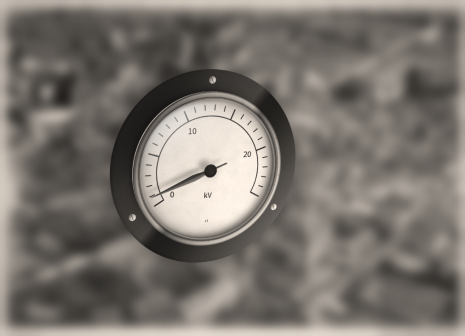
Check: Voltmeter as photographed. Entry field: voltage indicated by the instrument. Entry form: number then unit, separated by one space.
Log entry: 1 kV
